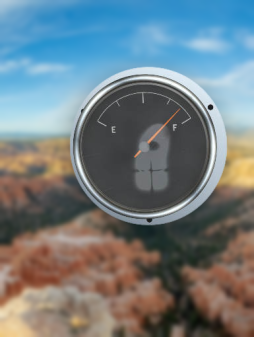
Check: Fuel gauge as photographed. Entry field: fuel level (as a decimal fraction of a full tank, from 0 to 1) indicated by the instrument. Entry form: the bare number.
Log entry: 0.875
